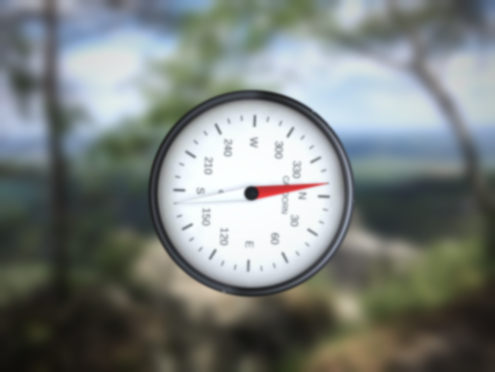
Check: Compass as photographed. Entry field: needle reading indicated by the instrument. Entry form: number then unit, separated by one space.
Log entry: 350 °
